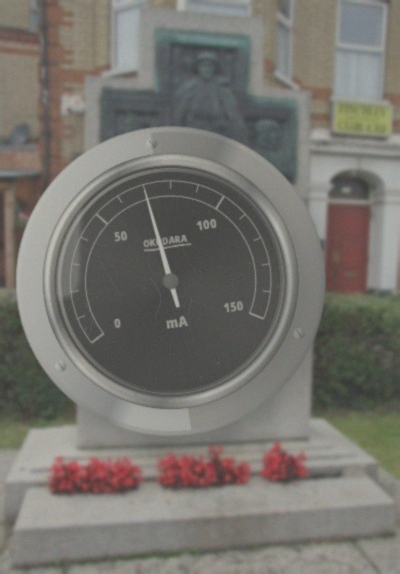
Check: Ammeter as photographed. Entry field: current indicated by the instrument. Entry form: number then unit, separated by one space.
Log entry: 70 mA
